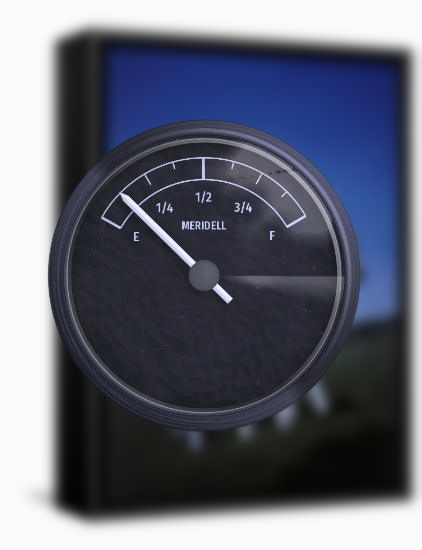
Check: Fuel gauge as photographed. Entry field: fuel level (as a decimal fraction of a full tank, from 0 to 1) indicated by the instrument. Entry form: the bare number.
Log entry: 0.125
